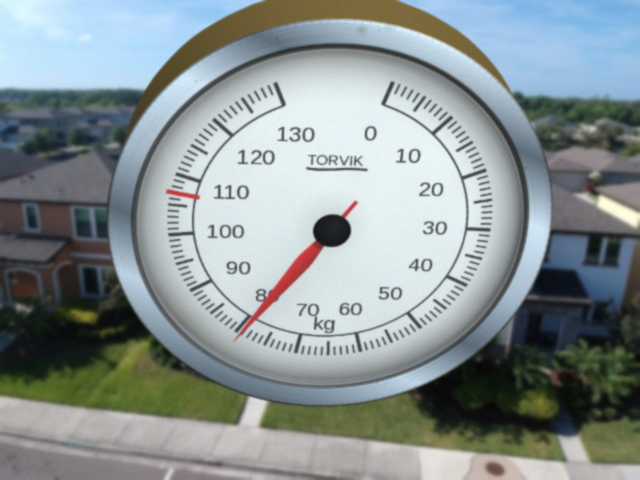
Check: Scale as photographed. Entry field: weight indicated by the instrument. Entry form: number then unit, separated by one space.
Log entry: 80 kg
